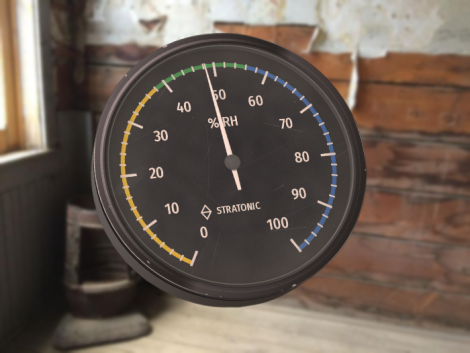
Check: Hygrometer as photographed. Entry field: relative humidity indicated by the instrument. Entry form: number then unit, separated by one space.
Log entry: 48 %
